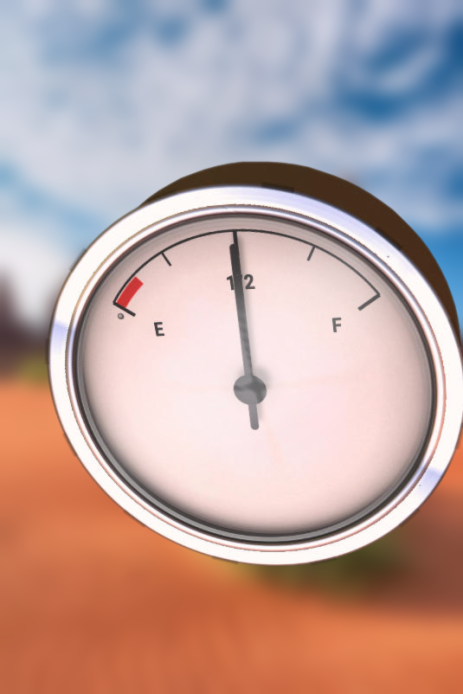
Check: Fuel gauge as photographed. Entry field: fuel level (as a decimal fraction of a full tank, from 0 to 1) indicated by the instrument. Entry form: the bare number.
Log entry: 0.5
